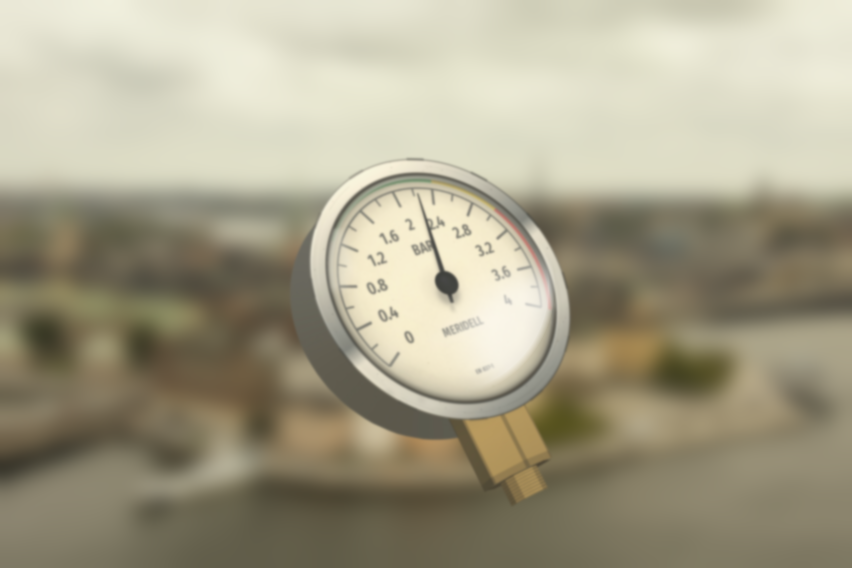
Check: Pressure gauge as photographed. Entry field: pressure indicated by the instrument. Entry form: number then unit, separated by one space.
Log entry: 2.2 bar
